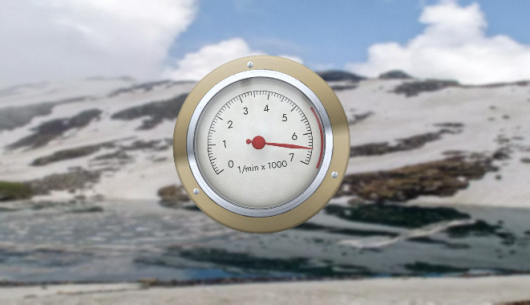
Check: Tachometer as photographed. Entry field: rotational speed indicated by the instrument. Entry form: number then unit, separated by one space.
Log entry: 6500 rpm
